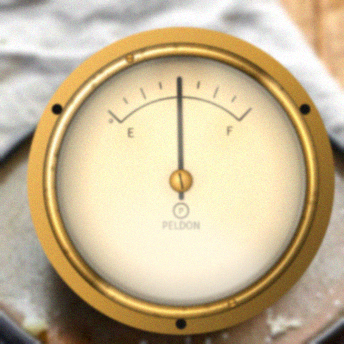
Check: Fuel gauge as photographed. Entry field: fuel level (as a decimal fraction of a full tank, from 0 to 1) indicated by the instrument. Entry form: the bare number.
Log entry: 0.5
